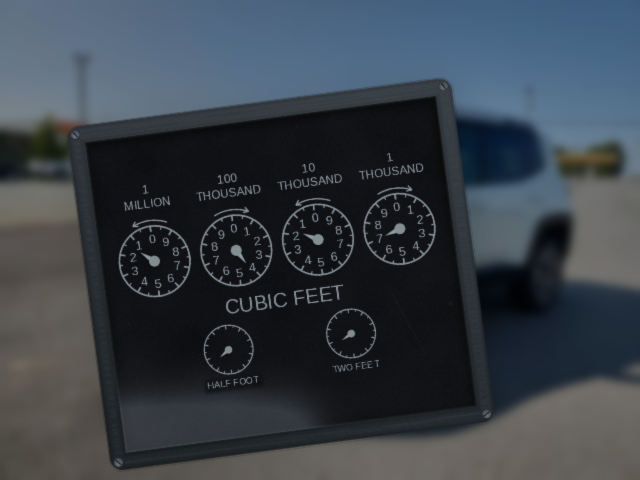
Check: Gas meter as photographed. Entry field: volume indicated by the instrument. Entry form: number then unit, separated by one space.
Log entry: 141700 ft³
